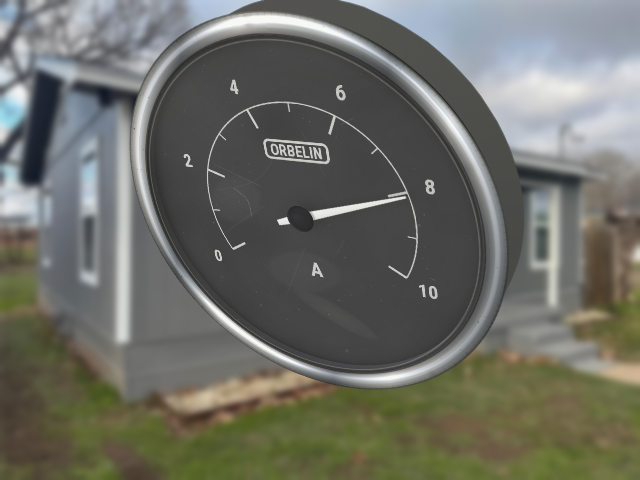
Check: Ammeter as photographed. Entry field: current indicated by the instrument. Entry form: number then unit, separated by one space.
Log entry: 8 A
